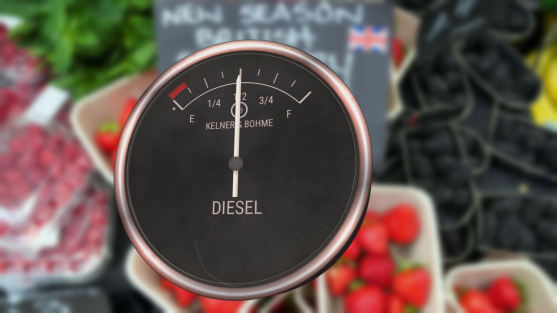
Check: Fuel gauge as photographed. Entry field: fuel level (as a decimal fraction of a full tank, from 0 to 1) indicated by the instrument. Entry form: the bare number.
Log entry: 0.5
